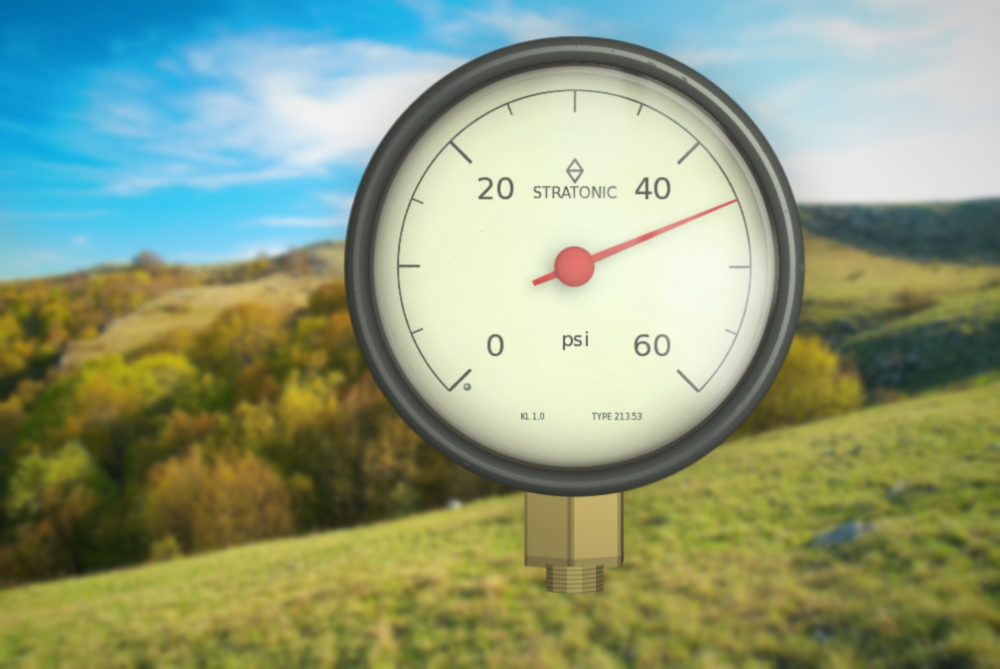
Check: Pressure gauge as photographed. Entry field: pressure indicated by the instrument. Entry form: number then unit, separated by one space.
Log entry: 45 psi
